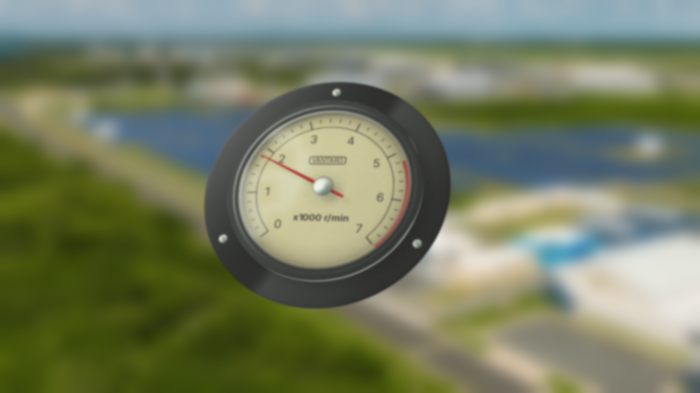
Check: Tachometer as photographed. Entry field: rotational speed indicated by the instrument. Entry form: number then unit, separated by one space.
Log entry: 1800 rpm
